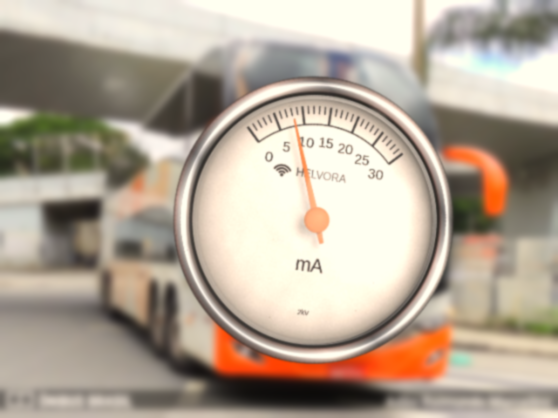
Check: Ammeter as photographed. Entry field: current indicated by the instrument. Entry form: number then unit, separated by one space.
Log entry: 8 mA
